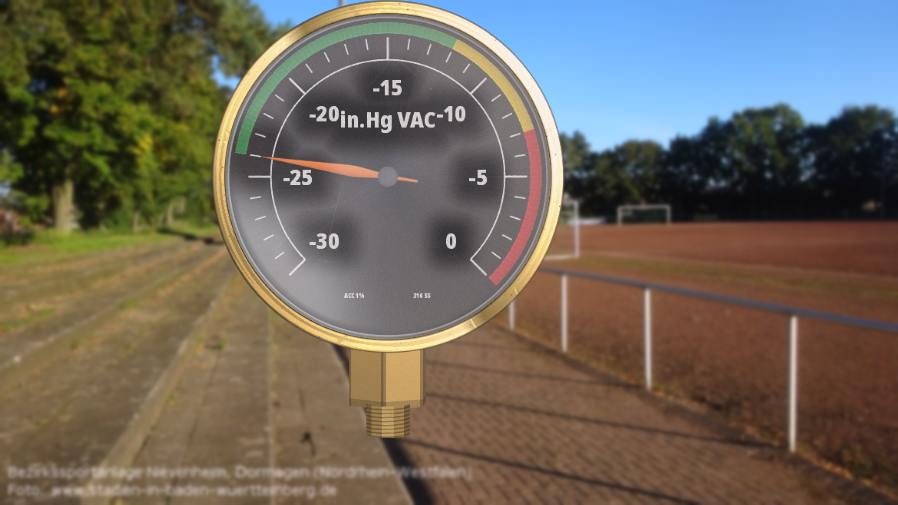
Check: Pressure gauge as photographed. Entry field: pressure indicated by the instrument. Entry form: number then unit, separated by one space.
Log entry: -24 inHg
